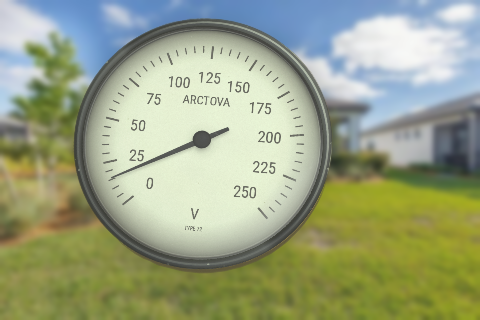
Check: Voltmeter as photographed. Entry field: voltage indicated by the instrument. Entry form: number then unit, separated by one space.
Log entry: 15 V
